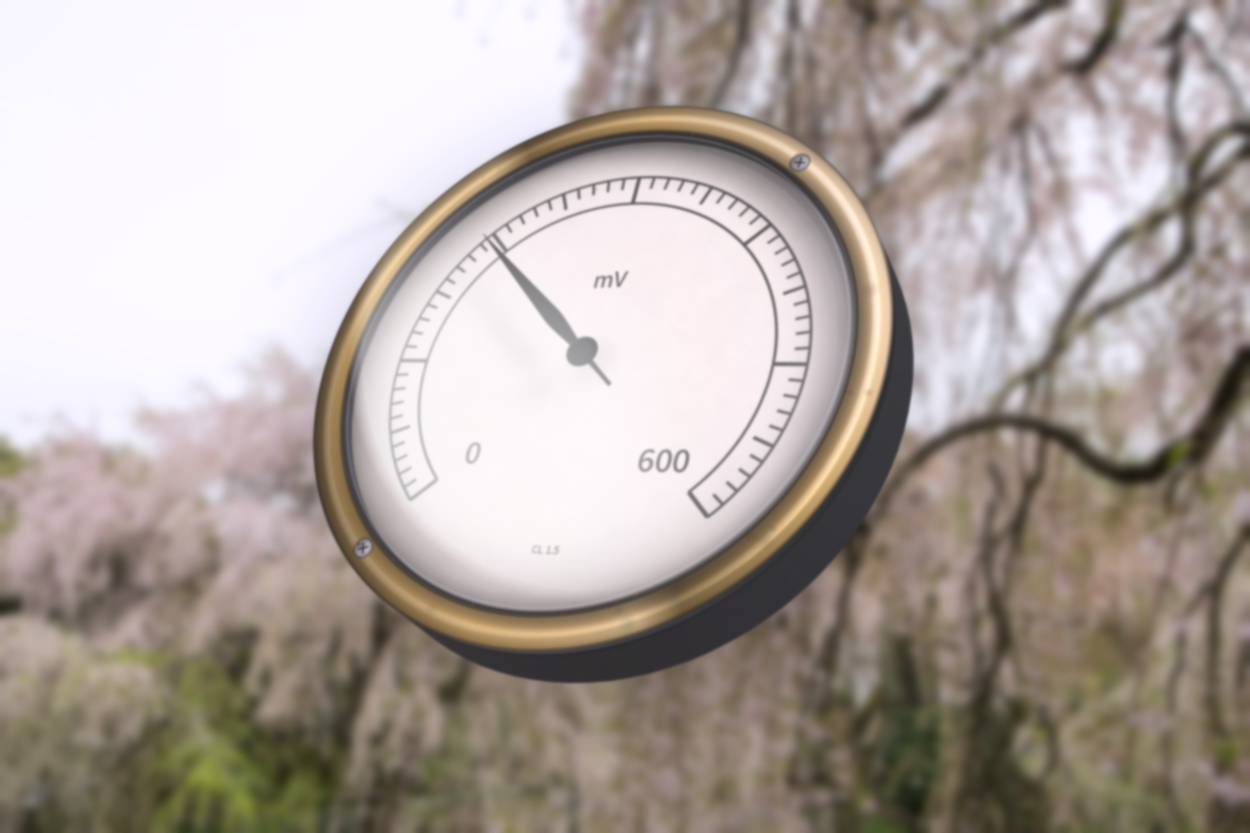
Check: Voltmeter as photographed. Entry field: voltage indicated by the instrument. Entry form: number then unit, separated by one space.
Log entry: 195 mV
